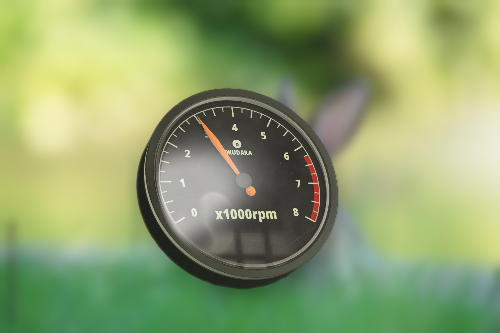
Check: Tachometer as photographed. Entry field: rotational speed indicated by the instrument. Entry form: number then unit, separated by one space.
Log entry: 3000 rpm
